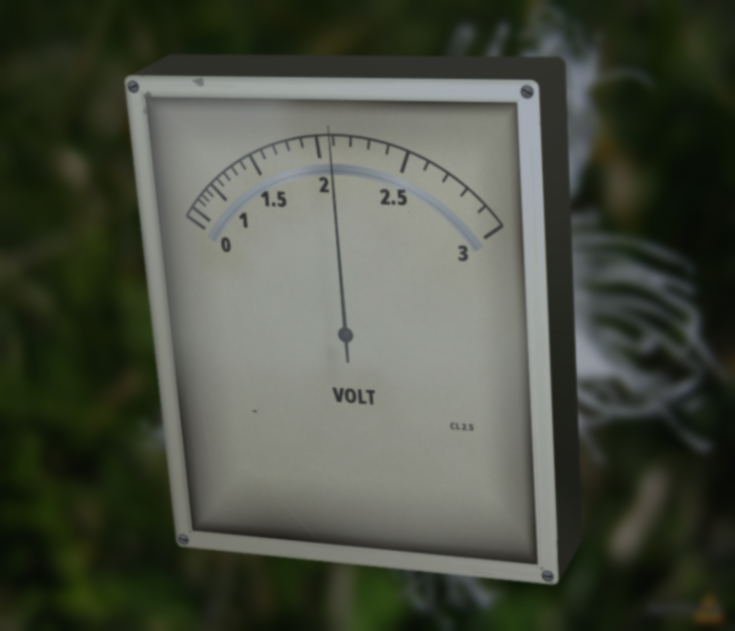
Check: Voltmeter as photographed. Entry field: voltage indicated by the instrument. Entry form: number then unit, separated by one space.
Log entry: 2.1 V
